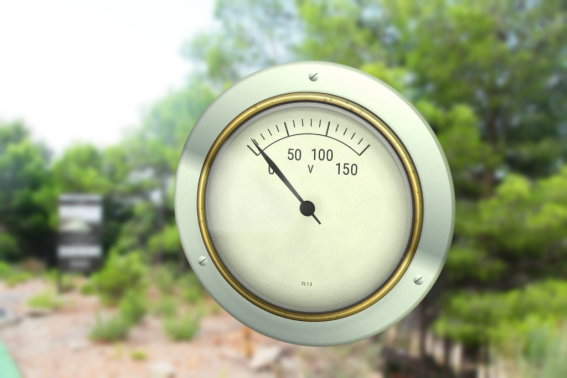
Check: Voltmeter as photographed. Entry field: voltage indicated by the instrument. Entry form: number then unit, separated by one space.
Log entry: 10 V
